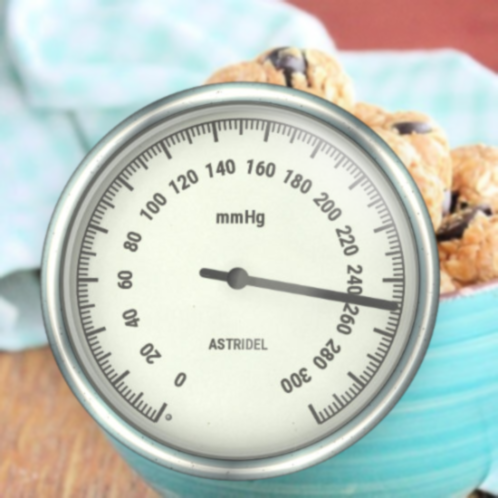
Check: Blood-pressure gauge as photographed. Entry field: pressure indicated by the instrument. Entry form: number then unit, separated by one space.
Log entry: 250 mmHg
